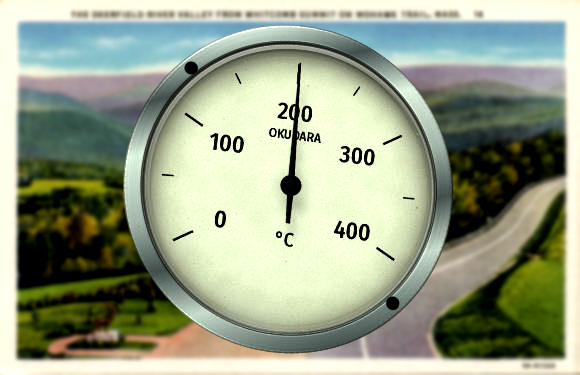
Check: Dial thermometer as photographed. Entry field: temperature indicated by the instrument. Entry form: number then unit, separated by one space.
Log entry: 200 °C
